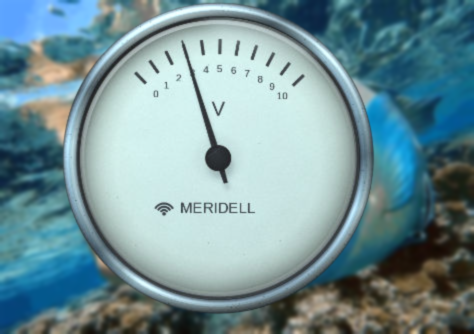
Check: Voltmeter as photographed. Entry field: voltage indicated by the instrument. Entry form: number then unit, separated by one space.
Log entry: 3 V
